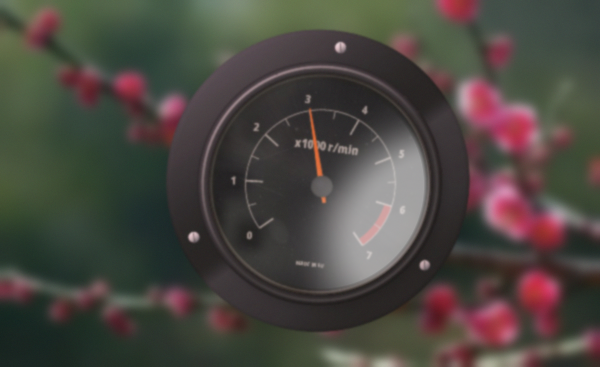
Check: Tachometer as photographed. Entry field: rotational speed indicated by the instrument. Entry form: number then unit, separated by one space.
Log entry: 3000 rpm
